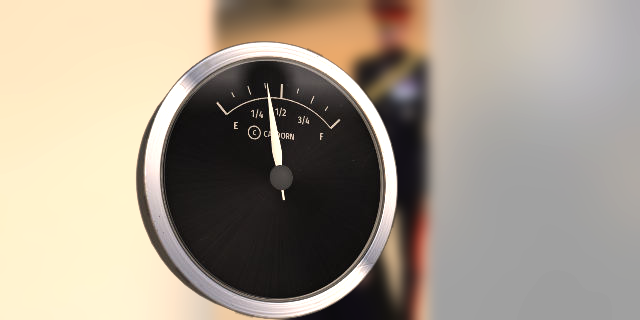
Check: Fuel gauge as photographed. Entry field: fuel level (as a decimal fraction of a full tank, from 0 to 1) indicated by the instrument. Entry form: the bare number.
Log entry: 0.375
